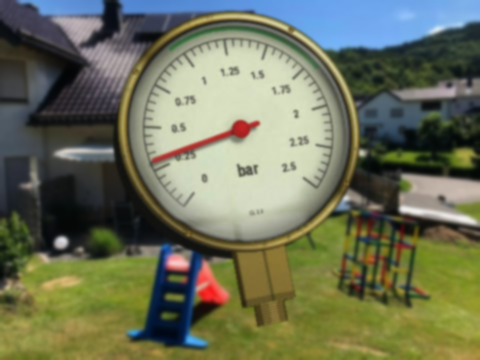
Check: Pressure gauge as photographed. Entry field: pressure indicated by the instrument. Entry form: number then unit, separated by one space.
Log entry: 0.3 bar
